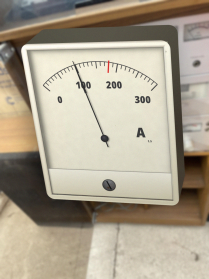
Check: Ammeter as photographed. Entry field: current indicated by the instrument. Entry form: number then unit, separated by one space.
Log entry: 100 A
